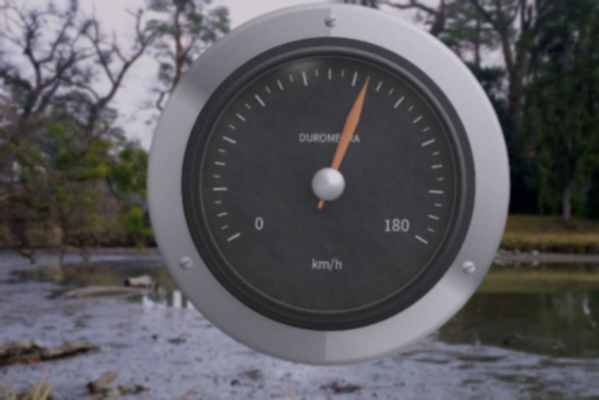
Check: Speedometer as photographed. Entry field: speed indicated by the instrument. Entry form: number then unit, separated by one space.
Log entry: 105 km/h
